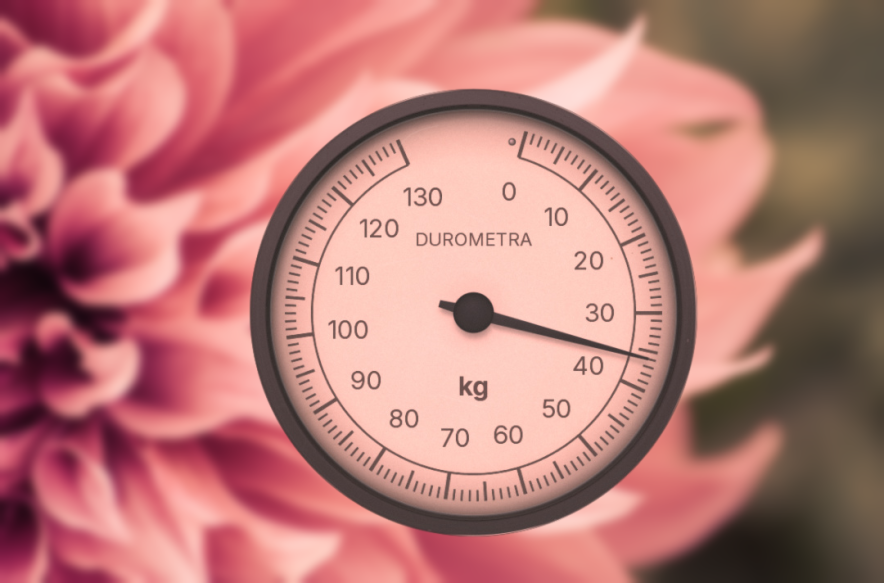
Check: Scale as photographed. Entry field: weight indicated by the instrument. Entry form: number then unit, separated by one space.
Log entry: 36 kg
